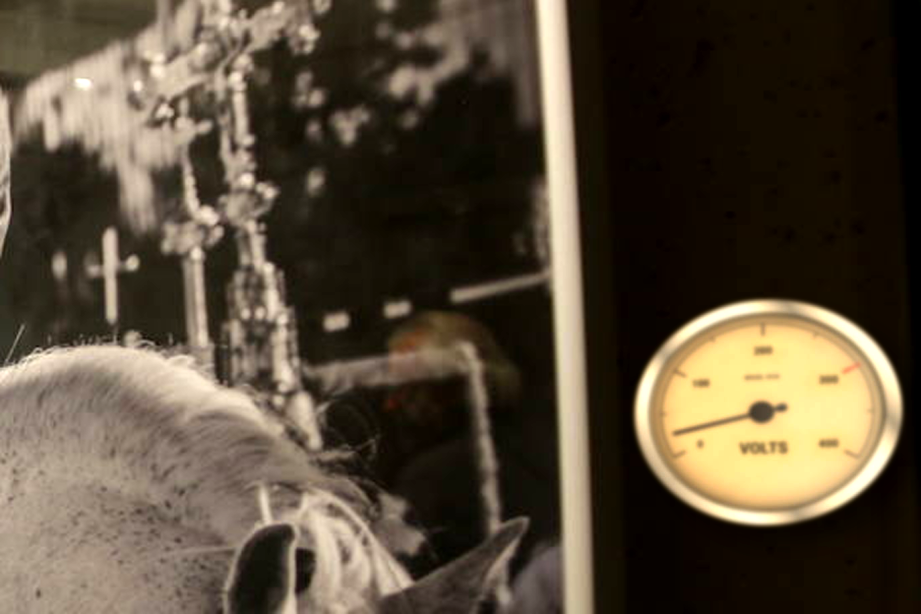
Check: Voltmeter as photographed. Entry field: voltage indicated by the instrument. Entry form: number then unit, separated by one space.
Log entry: 25 V
